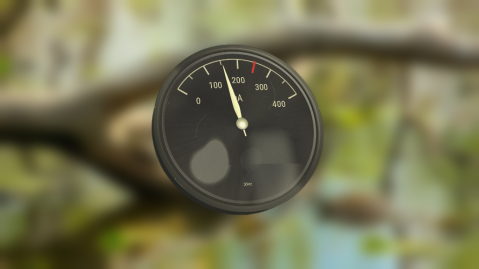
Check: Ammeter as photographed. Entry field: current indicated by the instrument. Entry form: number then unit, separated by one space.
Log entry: 150 µA
